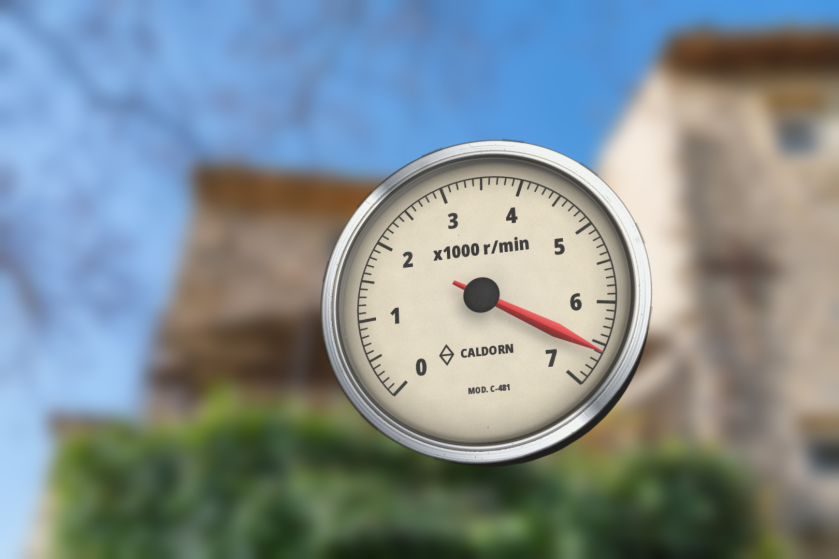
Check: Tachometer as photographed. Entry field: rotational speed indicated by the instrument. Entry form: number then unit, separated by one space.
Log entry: 6600 rpm
